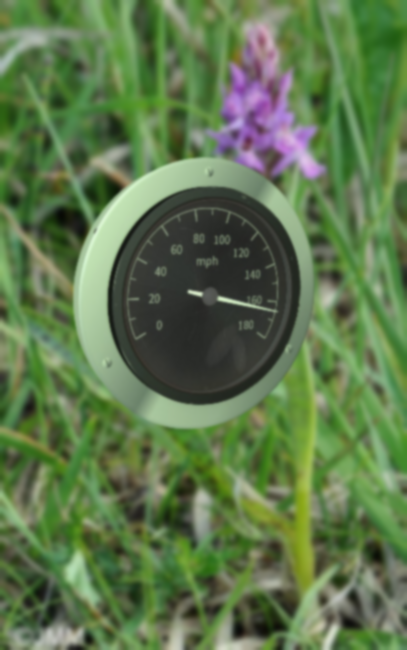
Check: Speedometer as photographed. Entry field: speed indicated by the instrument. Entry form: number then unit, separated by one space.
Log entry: 165 mph
